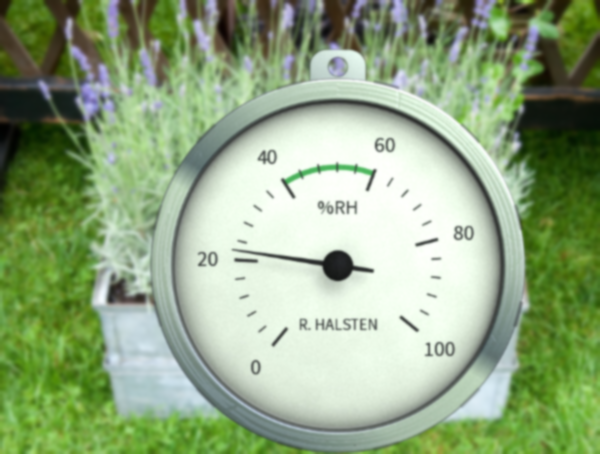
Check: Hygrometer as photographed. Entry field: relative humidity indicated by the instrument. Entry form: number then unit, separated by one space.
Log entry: 22 %
